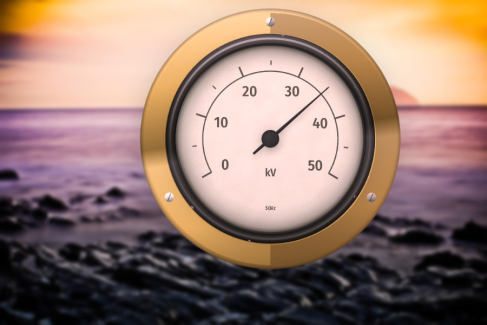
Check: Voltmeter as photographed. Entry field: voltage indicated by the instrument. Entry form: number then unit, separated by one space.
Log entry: 35 kV
